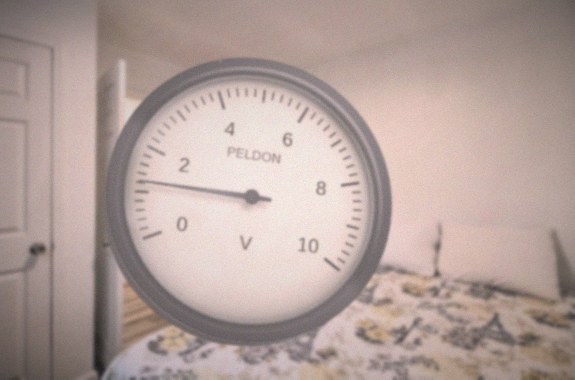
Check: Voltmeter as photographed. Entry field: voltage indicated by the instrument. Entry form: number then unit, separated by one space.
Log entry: 1.2 V
